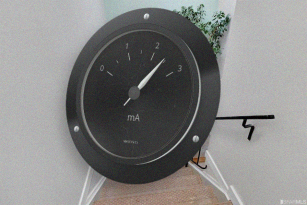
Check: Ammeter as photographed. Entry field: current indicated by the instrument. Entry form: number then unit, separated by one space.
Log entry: 2.5 mA
